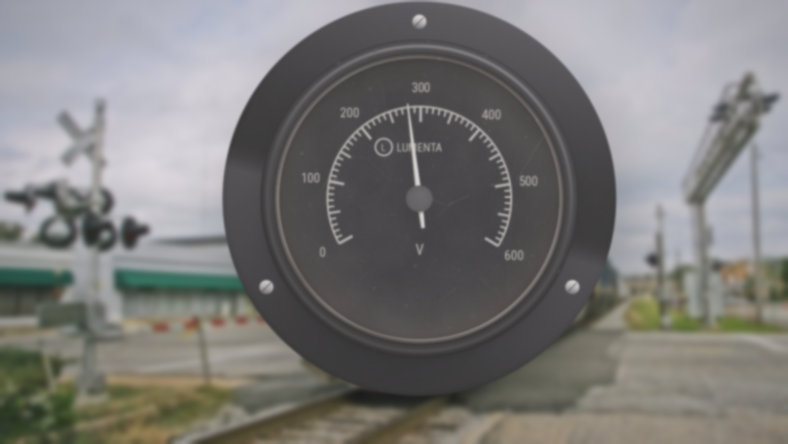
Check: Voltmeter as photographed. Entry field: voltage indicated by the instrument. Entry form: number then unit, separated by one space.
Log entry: 280 V
